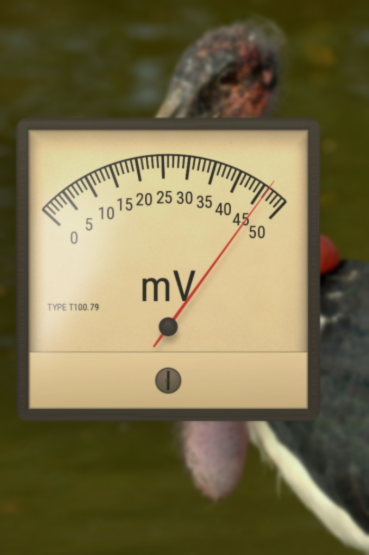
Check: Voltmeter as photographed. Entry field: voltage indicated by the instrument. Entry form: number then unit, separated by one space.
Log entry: 46 mV
